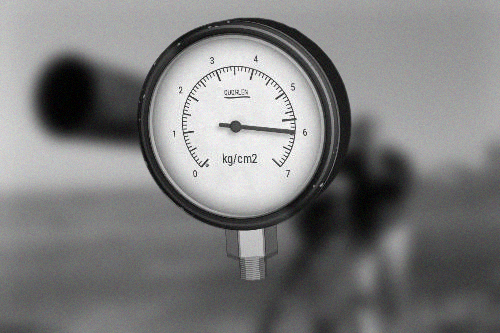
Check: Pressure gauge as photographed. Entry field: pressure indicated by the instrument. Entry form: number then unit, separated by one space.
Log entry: 6 kg/cm²
